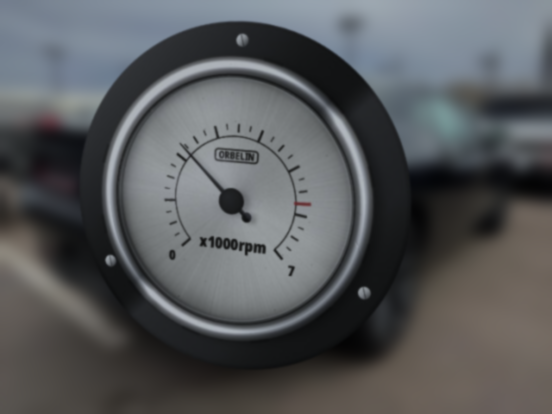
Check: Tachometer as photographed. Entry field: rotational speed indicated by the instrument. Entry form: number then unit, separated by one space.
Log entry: 2250 rpm
